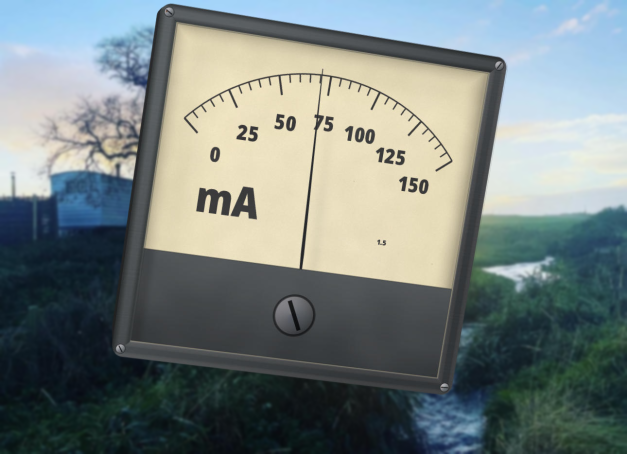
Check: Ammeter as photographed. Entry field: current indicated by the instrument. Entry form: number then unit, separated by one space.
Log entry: 70 mA
